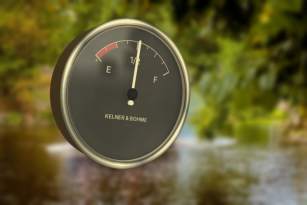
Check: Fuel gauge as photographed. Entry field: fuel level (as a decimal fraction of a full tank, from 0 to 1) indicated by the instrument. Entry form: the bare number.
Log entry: 0.5
